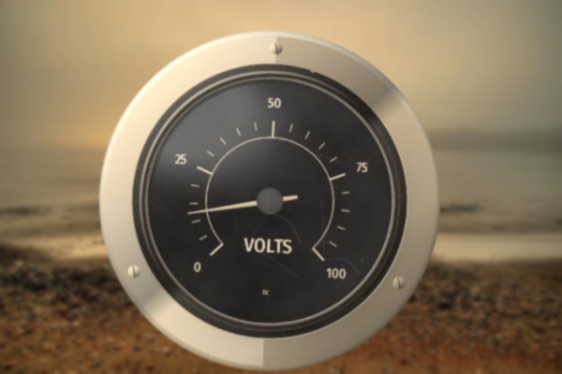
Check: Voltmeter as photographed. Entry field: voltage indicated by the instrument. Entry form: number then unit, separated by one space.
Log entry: 12.5 V
